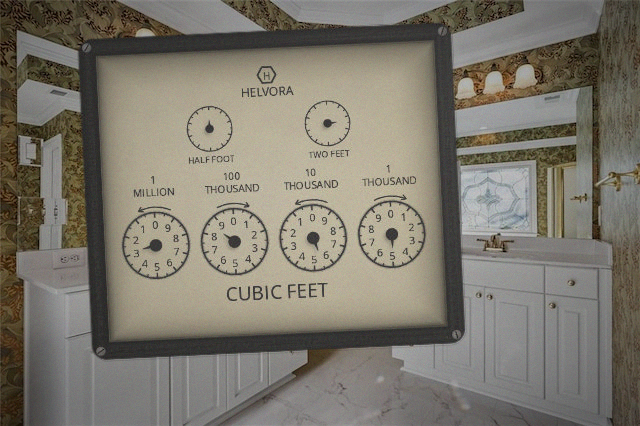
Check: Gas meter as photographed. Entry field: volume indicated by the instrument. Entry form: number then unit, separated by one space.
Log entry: 285500 ft³
